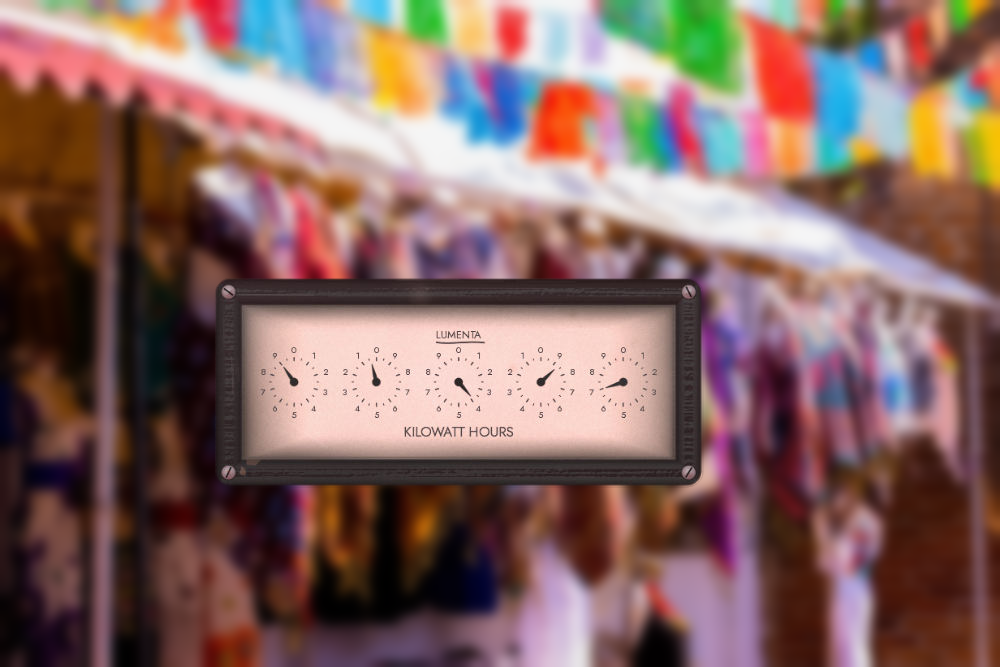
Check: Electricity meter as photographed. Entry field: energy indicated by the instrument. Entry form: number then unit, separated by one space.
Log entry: 90387 kWh
